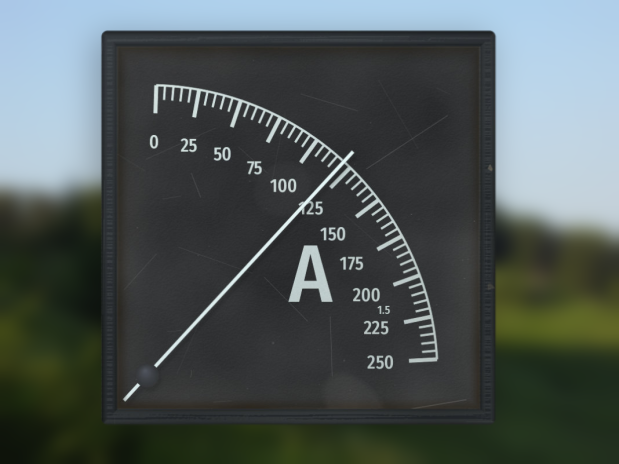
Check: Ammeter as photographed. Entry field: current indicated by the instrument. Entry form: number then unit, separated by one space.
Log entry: 120 A
